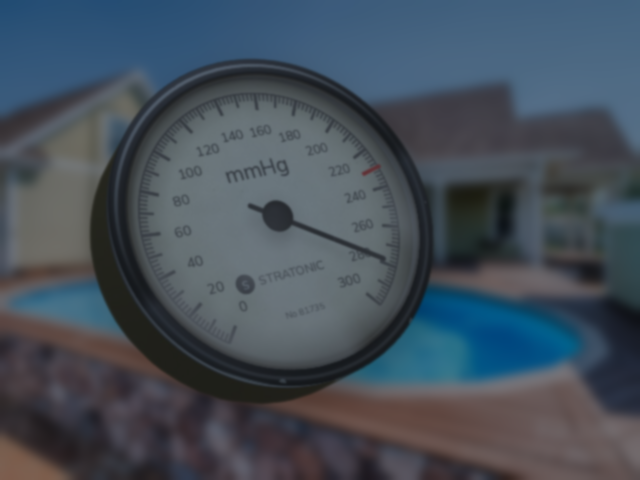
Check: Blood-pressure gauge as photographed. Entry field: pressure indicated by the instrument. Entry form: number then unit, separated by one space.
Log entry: 280 mmHg
